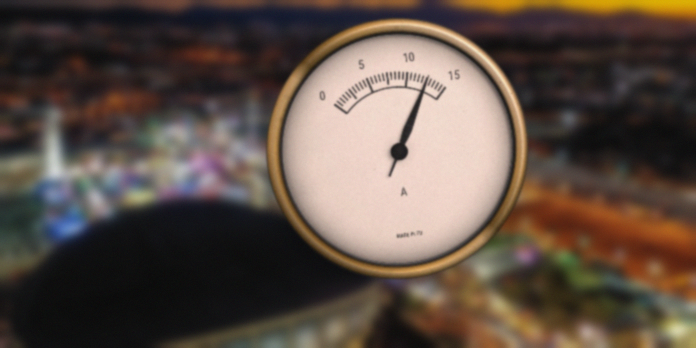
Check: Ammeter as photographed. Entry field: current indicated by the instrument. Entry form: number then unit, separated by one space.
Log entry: 12.5 A
